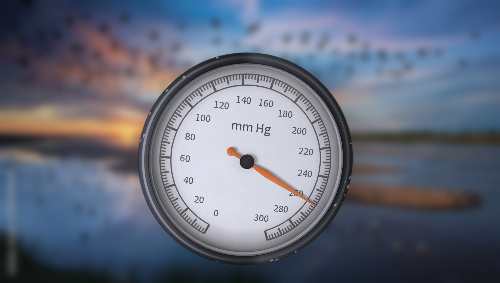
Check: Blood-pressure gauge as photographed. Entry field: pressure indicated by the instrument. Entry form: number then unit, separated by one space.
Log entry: 260 mmHg
